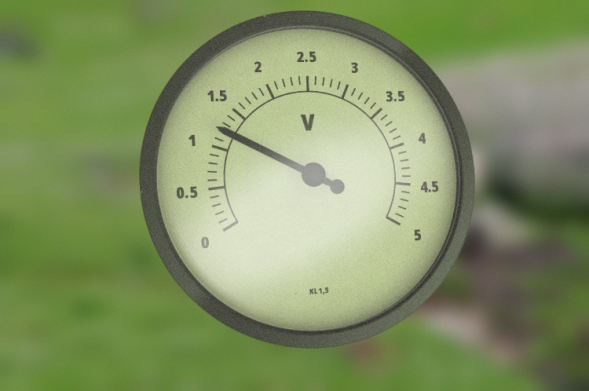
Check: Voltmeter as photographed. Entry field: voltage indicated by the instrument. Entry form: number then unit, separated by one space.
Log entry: 1.2 V
